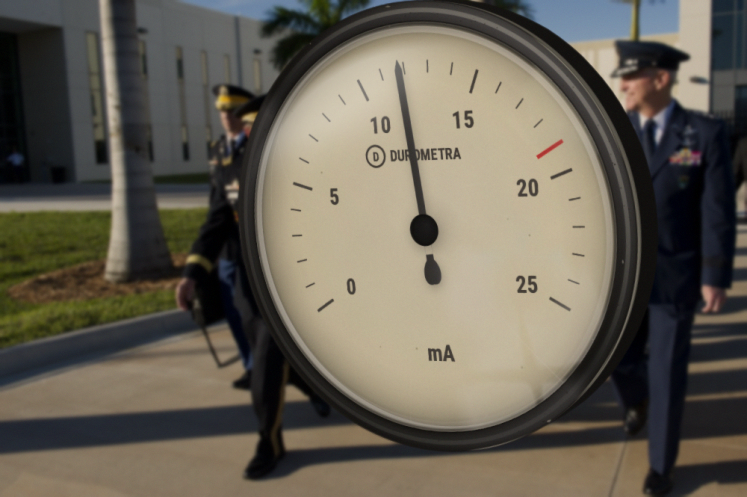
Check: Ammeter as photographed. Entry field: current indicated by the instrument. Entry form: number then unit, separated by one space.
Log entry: 12 mA
